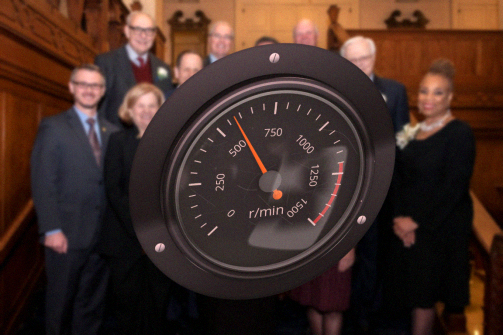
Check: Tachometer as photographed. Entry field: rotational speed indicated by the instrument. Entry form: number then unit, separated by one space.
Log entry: 575 rpm
